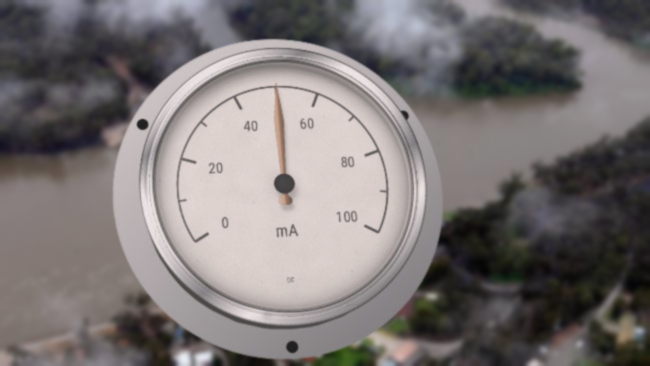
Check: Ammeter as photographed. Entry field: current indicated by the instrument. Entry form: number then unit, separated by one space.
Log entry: 50 mA
